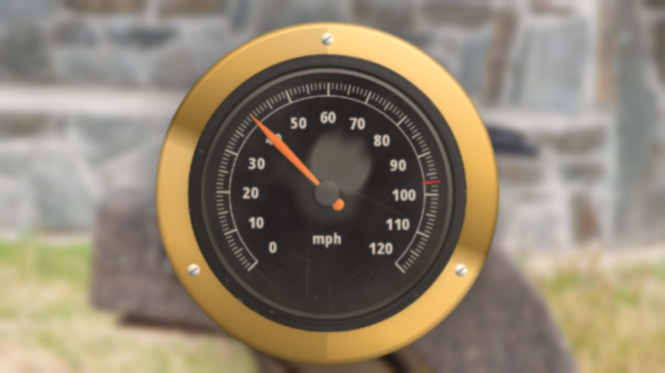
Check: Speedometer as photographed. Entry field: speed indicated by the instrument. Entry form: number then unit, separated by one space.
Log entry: 40 mph
